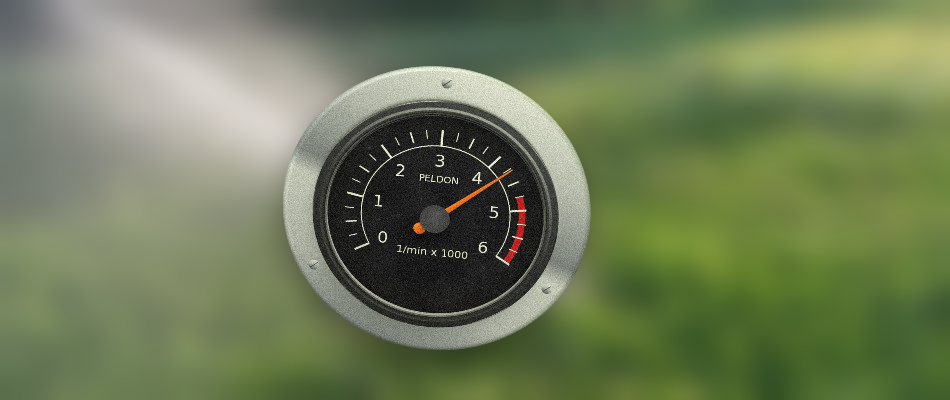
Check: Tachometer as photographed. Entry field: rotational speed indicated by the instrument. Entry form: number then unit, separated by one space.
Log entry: 4250 rpm
